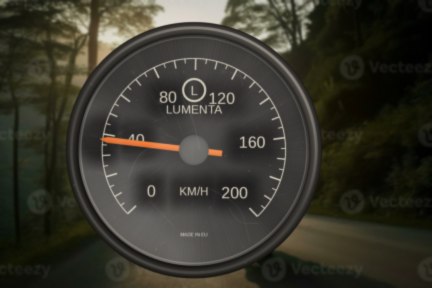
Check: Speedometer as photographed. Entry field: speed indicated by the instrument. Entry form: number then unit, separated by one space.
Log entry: 37.5 km/h
